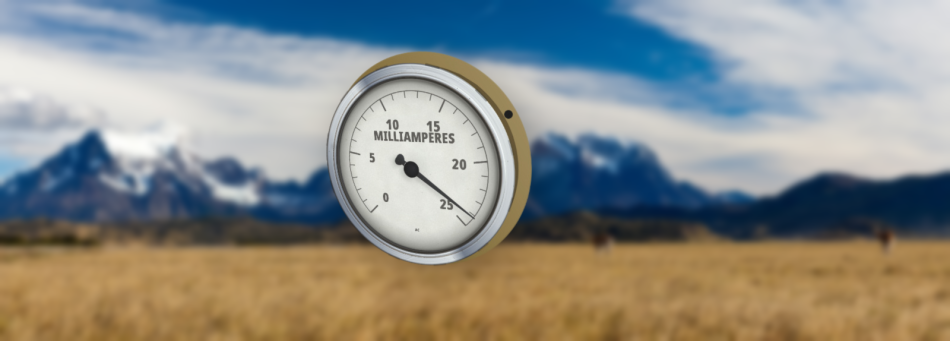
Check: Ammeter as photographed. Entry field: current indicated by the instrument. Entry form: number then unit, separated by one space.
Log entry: 24 mA
